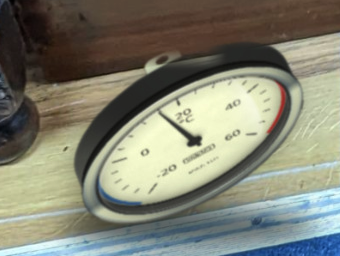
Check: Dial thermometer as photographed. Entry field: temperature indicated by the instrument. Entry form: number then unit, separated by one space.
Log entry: 16 °C
